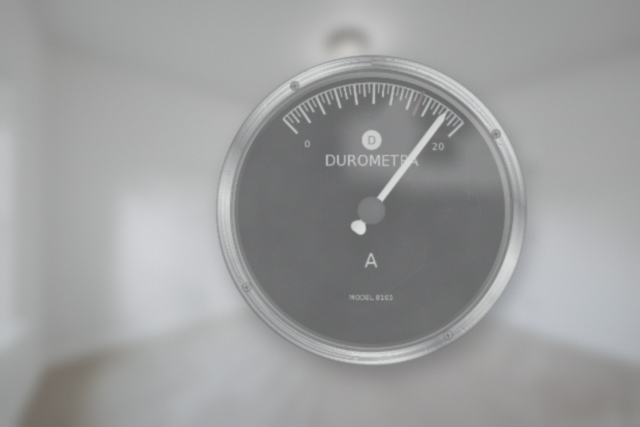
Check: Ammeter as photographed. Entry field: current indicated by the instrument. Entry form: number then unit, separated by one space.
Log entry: 18 A
